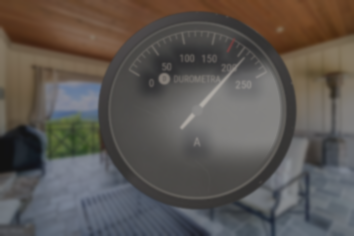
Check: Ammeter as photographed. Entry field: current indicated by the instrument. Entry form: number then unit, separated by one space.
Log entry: 210 A
